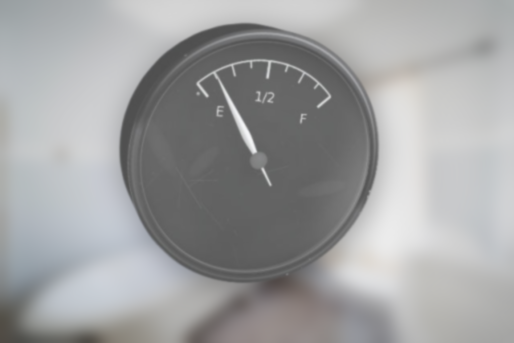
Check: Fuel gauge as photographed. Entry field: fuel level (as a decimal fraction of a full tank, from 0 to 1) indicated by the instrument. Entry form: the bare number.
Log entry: 0.125
